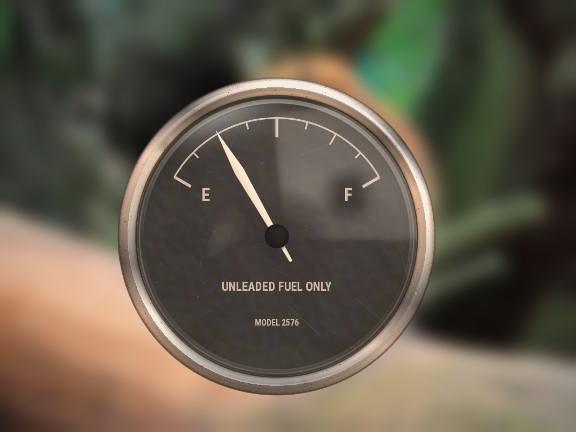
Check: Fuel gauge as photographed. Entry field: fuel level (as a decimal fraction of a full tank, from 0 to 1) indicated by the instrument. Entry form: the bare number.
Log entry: 0.25
